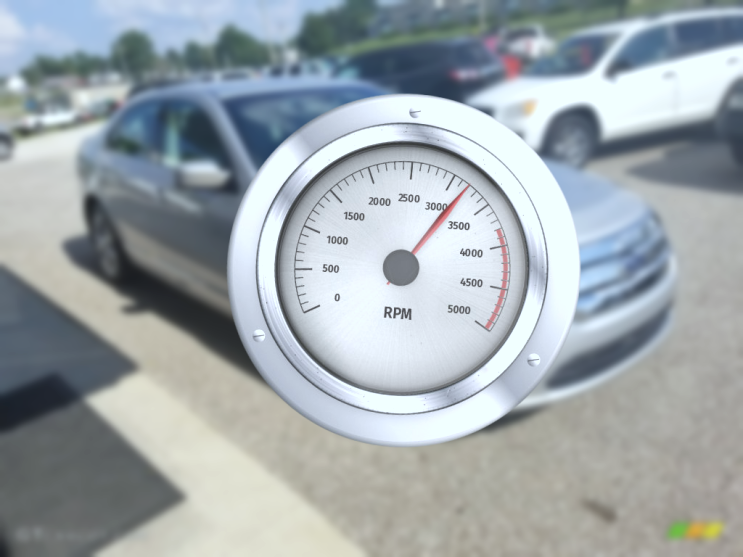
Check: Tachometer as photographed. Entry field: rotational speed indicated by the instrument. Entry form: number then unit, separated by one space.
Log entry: 3200 rpm
